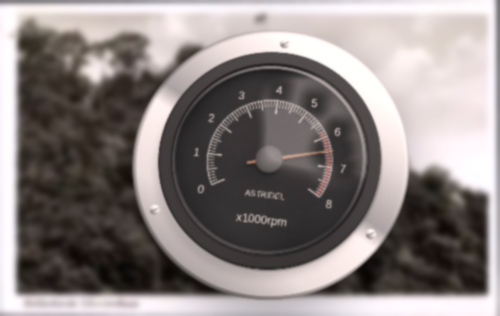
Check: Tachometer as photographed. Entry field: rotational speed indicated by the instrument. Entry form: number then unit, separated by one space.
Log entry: 6500 rpm
